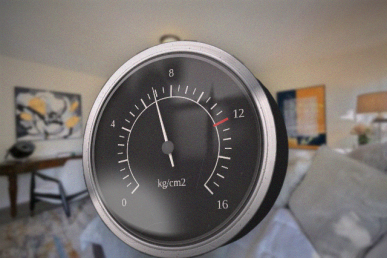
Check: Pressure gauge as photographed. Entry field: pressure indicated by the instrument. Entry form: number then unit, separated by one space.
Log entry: 7 kg/cm²
